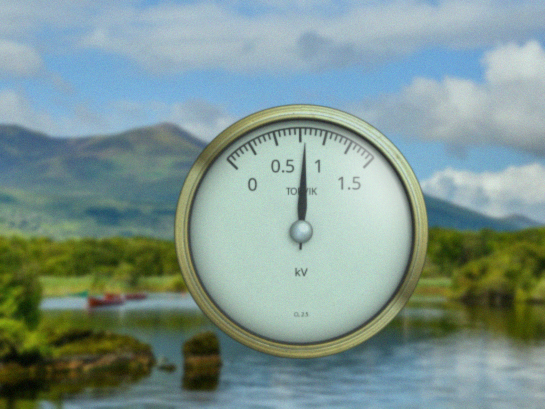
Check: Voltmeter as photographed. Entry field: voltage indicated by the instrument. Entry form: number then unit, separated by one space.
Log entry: 0.8 kV
